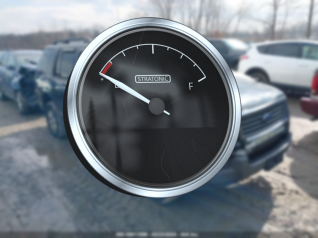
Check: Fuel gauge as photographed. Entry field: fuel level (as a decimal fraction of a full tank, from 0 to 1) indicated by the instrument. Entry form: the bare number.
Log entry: 0
